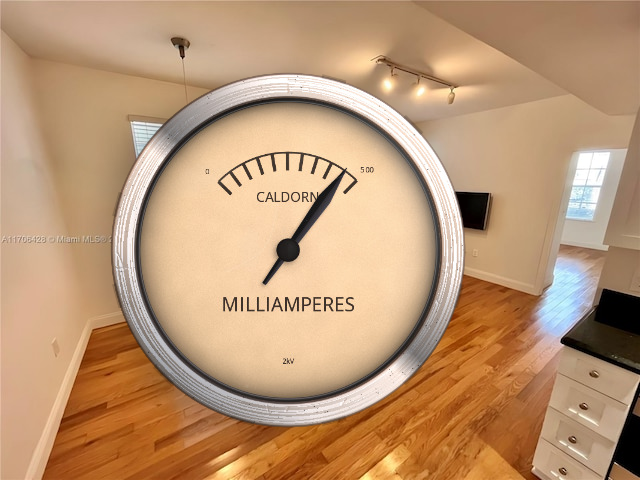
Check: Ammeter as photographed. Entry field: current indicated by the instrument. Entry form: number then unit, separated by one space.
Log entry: 450 mA
